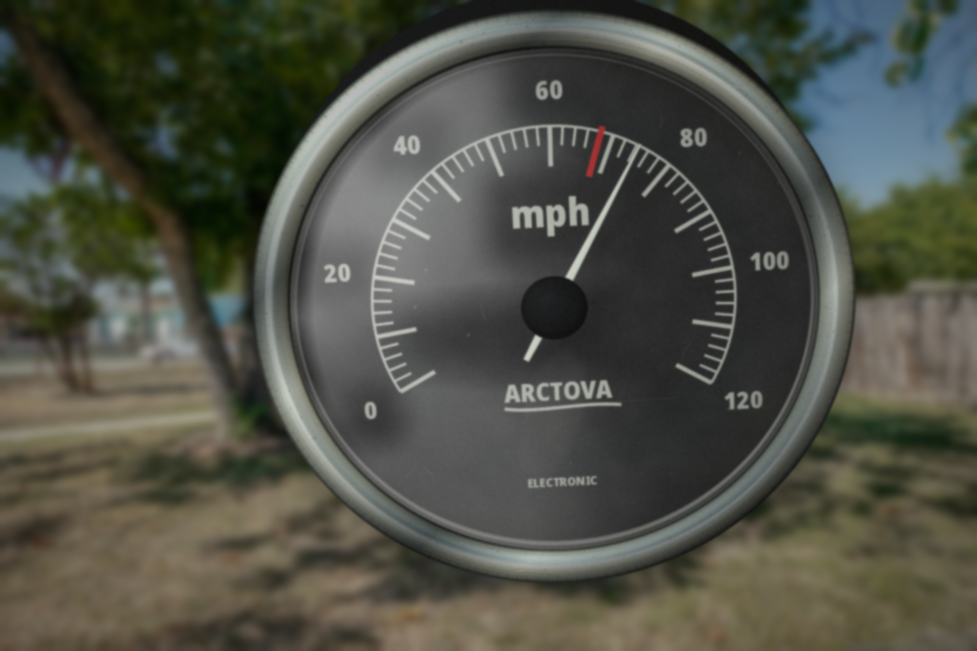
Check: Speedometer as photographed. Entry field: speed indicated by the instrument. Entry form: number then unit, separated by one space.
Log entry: 74 mph
